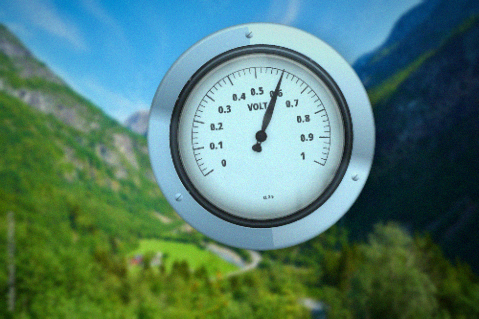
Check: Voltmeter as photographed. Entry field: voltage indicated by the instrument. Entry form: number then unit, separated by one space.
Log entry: 0.6 V
